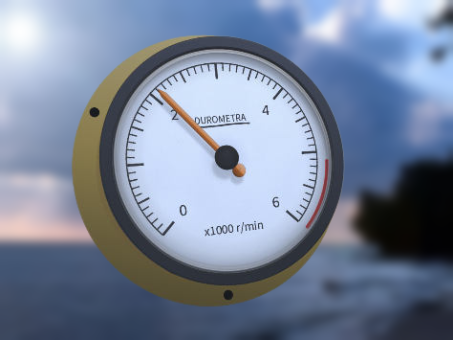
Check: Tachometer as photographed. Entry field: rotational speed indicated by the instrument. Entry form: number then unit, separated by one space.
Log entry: 2100 rpm
